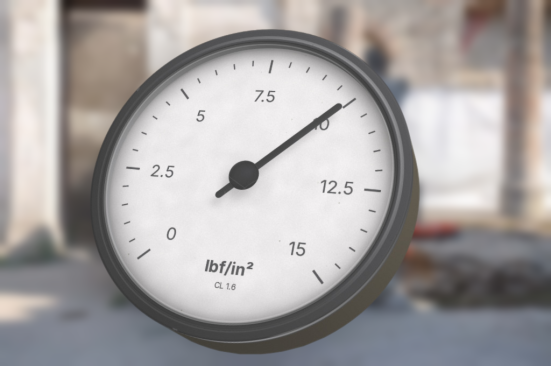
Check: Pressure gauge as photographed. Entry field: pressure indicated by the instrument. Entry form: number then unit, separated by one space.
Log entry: 10 psi
